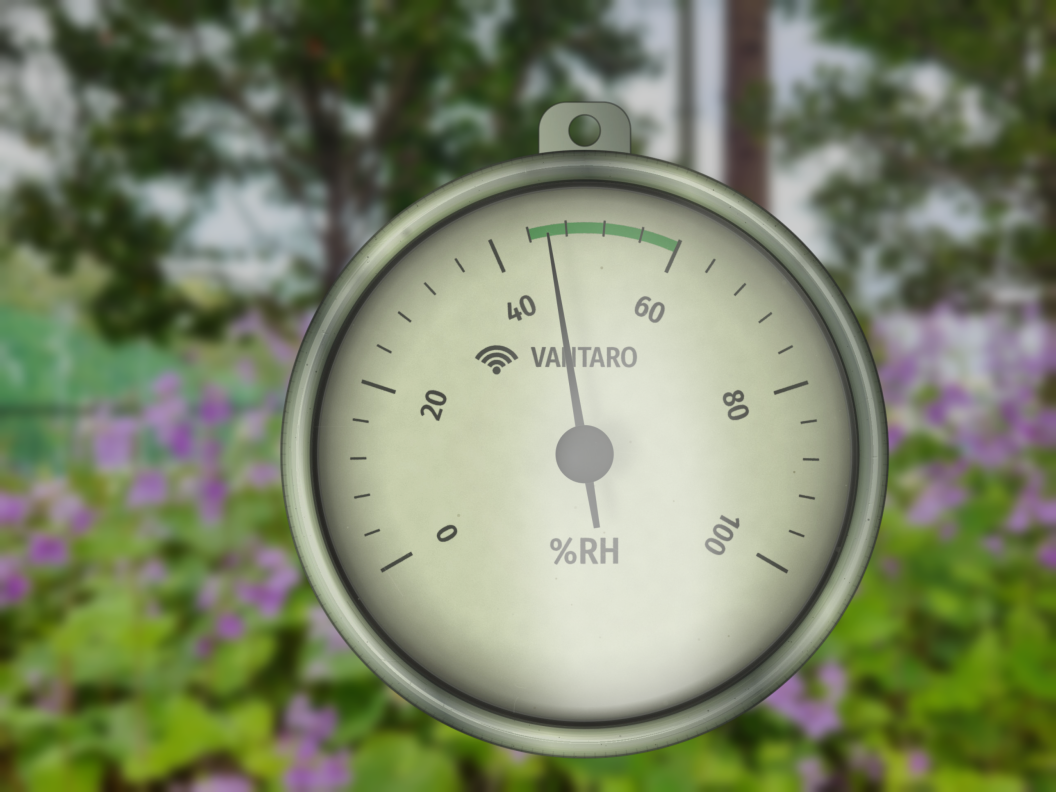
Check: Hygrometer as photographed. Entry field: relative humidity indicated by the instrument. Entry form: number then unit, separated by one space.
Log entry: 46 %
